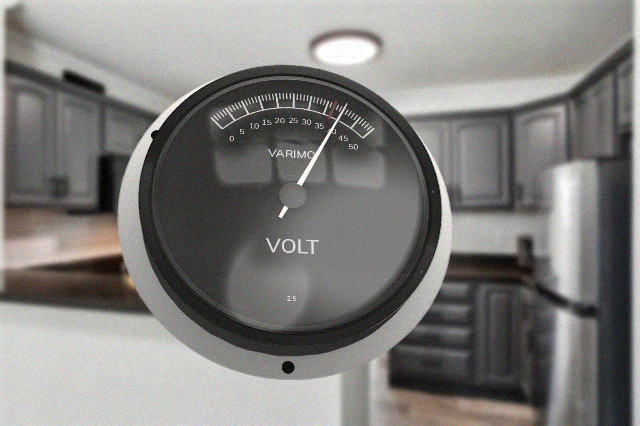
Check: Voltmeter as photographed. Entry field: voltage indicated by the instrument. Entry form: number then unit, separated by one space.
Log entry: 40 V
